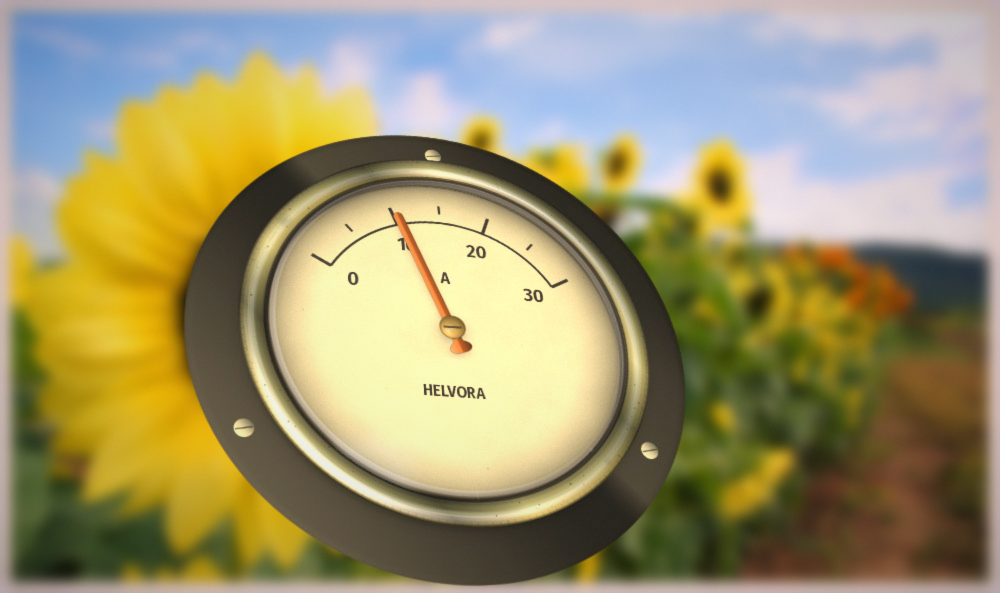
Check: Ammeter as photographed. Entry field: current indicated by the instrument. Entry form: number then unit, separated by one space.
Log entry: 10 A
